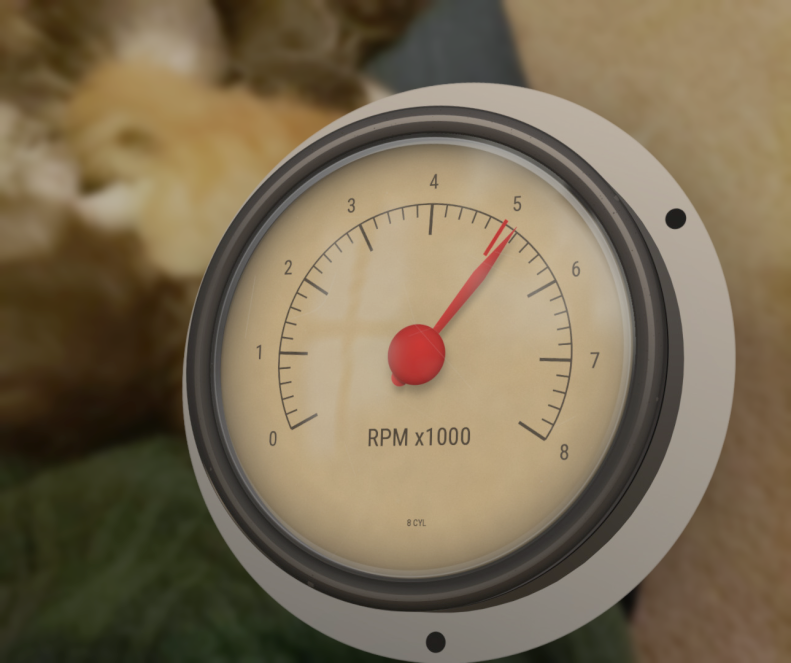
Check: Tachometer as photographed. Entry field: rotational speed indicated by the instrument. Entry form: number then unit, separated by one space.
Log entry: 5200 rpm
